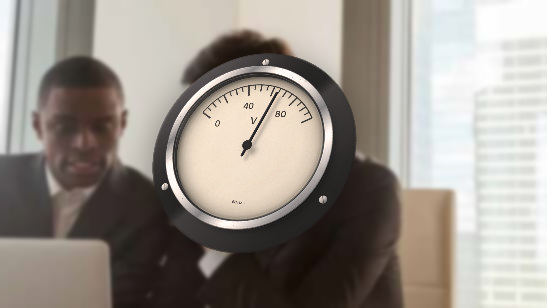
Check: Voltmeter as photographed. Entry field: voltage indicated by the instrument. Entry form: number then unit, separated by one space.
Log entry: 65 V
